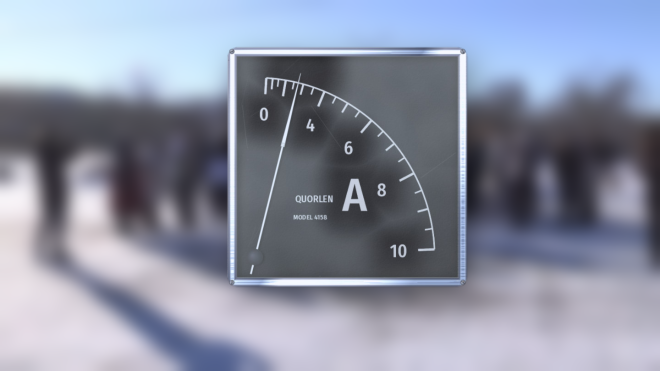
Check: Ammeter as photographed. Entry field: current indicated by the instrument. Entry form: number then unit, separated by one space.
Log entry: 2.75 A
